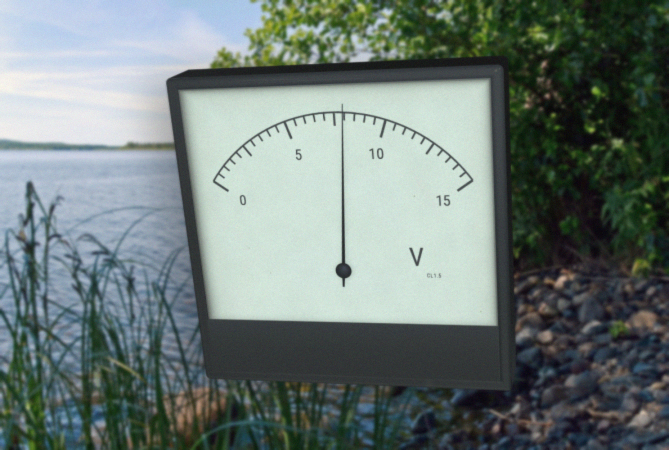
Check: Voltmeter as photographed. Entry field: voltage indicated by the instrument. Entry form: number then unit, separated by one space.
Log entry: 8 V
